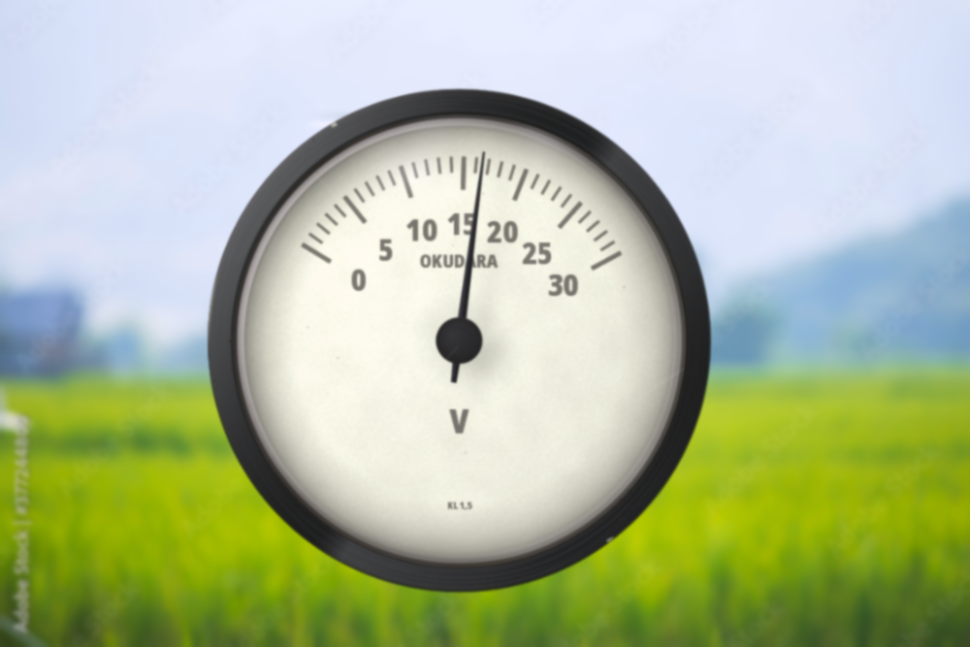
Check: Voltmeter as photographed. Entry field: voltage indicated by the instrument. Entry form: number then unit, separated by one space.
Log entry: 16.5 V
